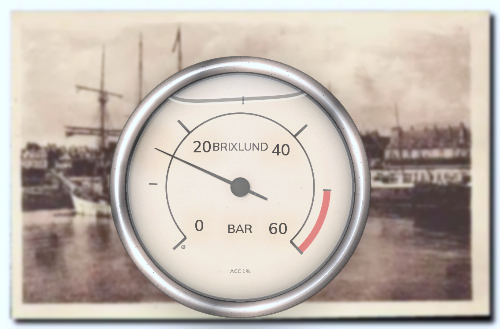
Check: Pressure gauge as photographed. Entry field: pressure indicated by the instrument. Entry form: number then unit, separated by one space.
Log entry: 15 bar
